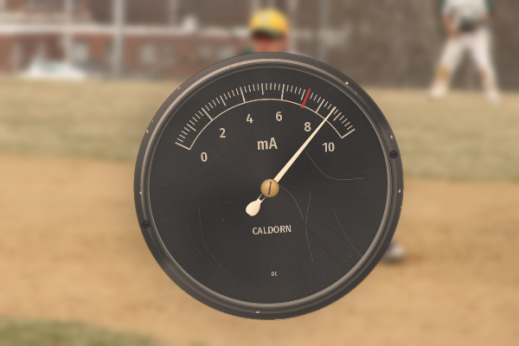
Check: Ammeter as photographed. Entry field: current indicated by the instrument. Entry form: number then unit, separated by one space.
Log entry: 8.6 mA
